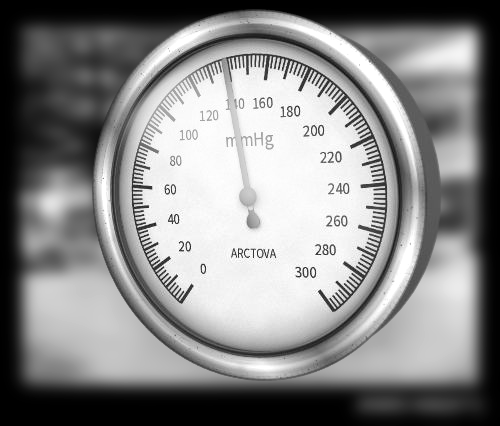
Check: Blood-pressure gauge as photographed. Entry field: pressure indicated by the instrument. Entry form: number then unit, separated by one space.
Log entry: 140 mmHg
